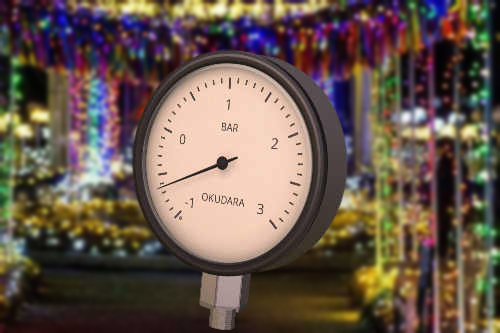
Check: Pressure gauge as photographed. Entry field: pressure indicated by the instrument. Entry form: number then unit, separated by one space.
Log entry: -0.65 bar
